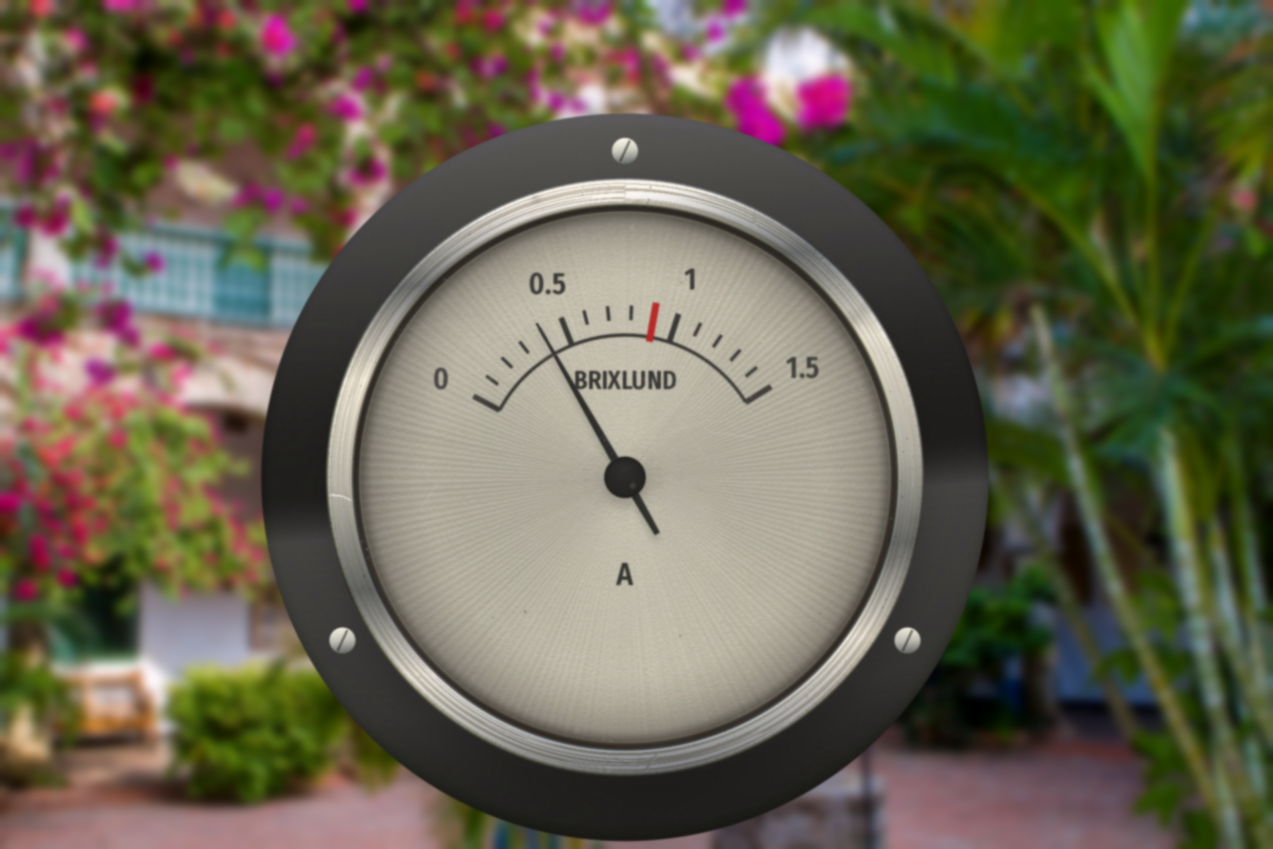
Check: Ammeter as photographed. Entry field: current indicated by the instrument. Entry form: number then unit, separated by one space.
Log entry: 0.4 A
